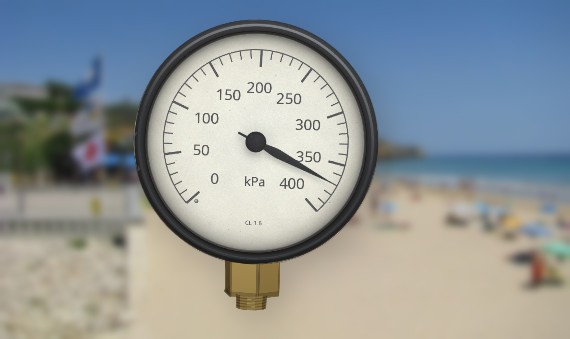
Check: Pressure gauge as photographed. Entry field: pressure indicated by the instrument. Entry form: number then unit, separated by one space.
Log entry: 370 kPa
